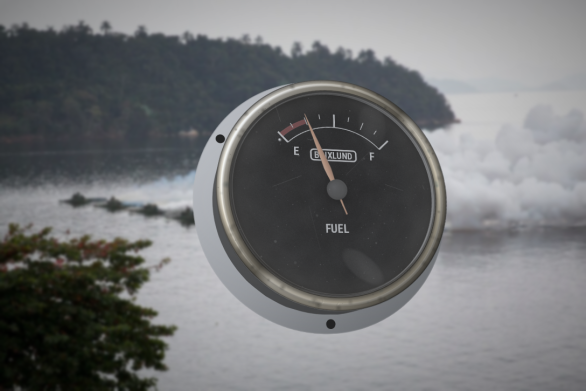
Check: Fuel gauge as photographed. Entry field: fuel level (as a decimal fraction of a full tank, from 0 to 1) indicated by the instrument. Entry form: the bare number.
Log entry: 0.25
